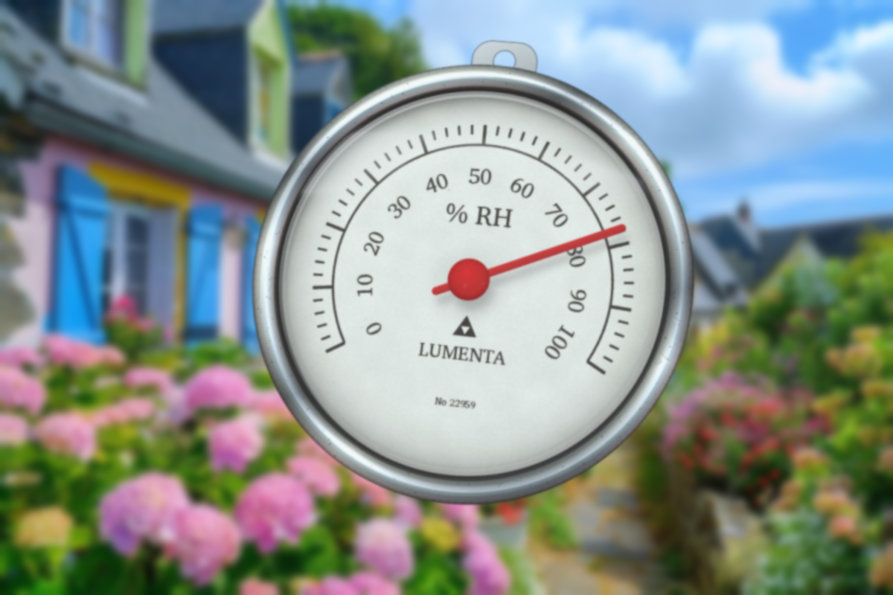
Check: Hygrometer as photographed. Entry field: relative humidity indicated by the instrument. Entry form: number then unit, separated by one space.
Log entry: 78 %
